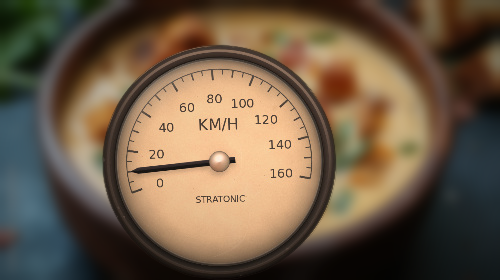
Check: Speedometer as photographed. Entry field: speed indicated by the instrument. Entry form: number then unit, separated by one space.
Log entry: 10 km/h
